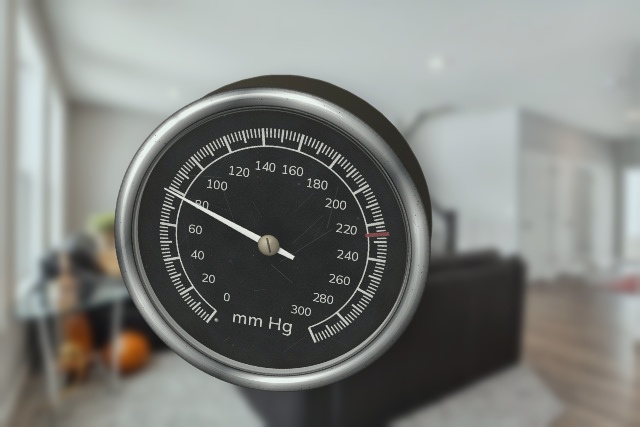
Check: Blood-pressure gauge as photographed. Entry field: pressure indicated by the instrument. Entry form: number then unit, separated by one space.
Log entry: 80 mmHg
